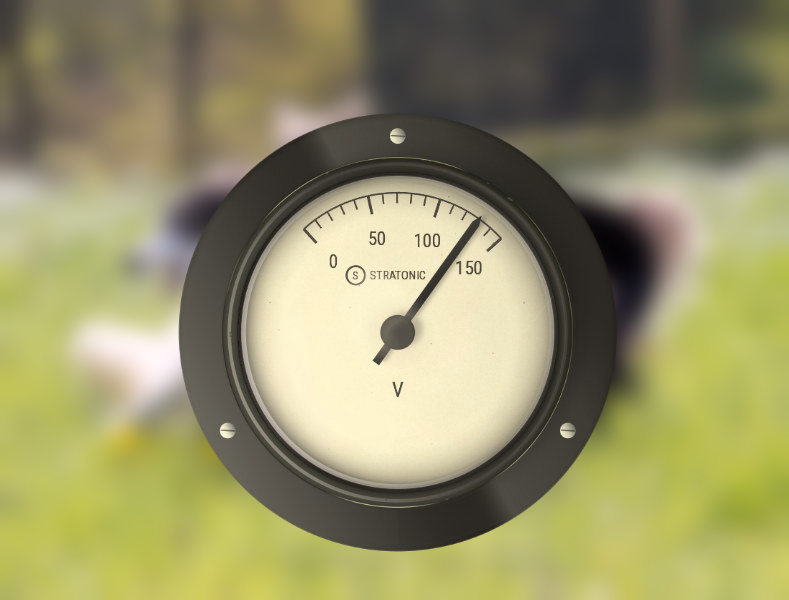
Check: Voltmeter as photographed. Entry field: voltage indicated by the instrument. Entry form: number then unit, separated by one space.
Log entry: 130 V
